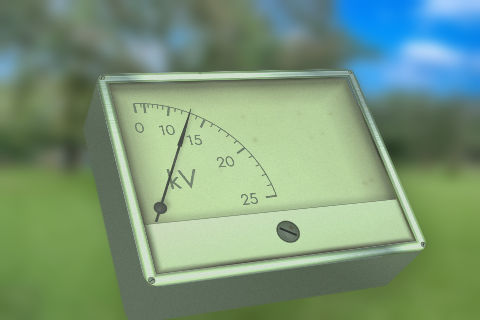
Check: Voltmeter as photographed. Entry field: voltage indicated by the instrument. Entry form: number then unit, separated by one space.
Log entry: 13 kV
